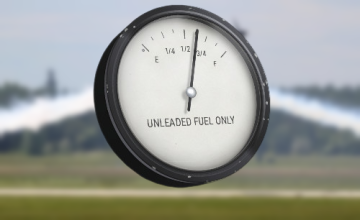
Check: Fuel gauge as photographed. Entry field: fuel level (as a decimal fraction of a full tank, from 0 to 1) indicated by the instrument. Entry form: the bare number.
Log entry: 0.625
